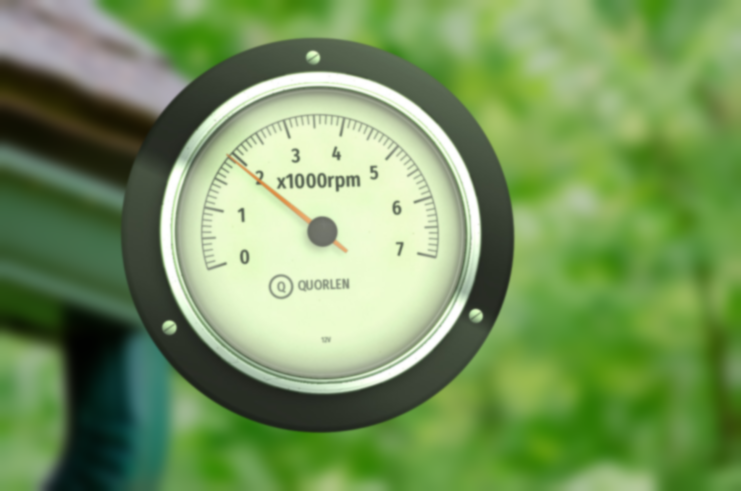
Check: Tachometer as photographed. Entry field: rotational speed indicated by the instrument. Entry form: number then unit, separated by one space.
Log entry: 1900 rpm
